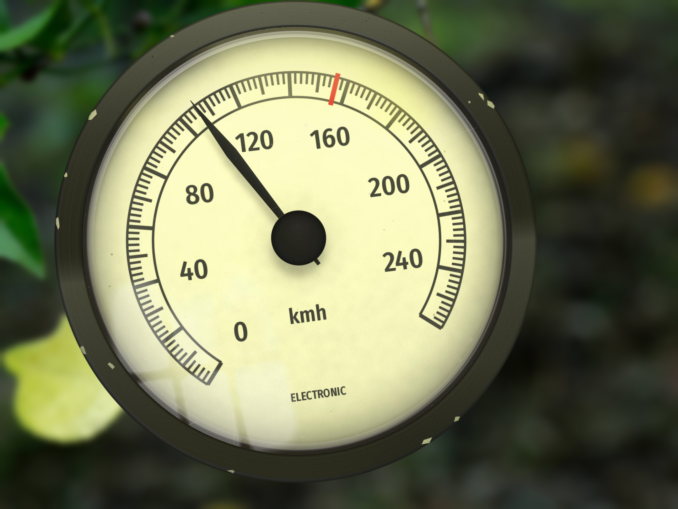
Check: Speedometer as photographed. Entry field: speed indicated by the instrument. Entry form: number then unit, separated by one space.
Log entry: 106 km/h
